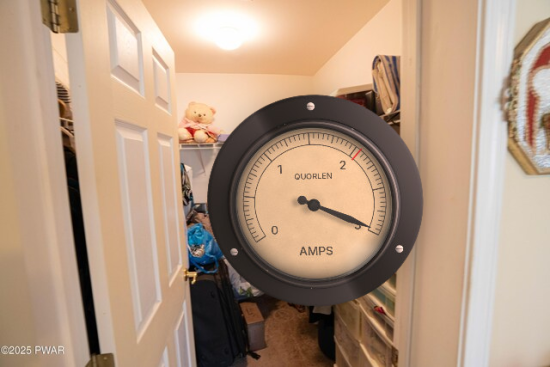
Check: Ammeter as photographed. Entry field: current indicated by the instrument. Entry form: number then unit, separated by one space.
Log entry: 2.95 A
